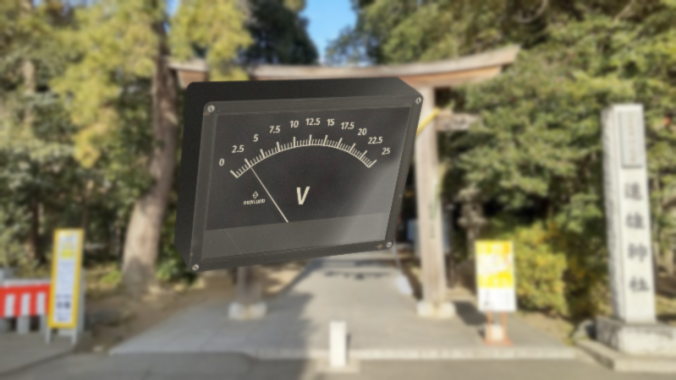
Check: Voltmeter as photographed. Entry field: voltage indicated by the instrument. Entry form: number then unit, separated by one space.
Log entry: 2.5 V
